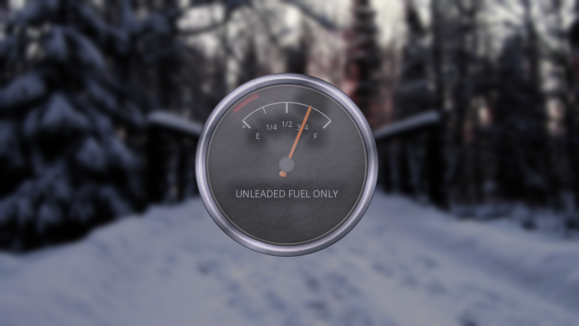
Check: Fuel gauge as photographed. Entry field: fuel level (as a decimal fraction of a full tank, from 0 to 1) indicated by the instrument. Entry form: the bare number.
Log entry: 0.75
